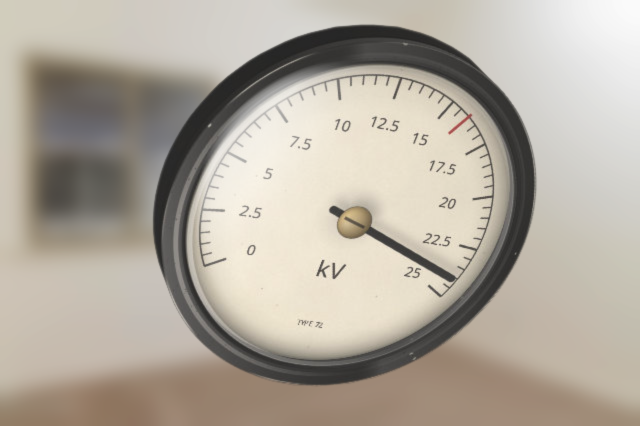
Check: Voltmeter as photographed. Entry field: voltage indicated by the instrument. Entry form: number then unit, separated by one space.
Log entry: 24 kV
